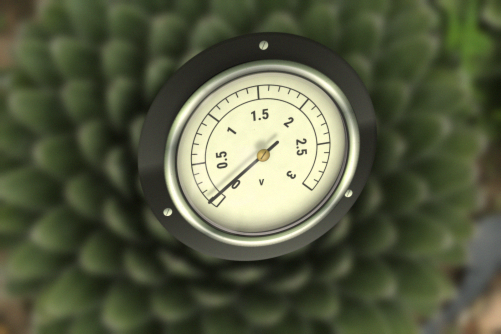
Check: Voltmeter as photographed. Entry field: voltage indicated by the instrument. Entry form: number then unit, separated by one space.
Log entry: 0.1 V
